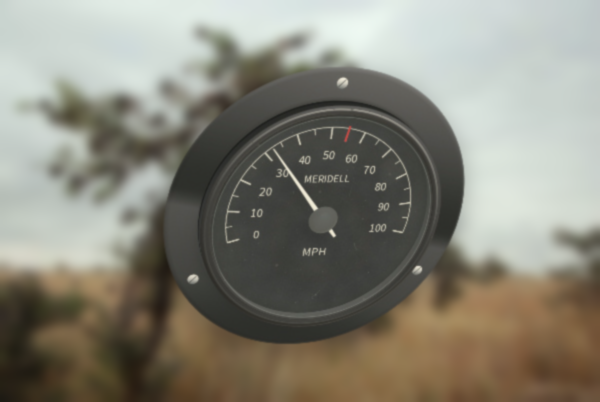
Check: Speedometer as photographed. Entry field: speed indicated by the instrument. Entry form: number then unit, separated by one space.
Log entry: 32.5 mph
